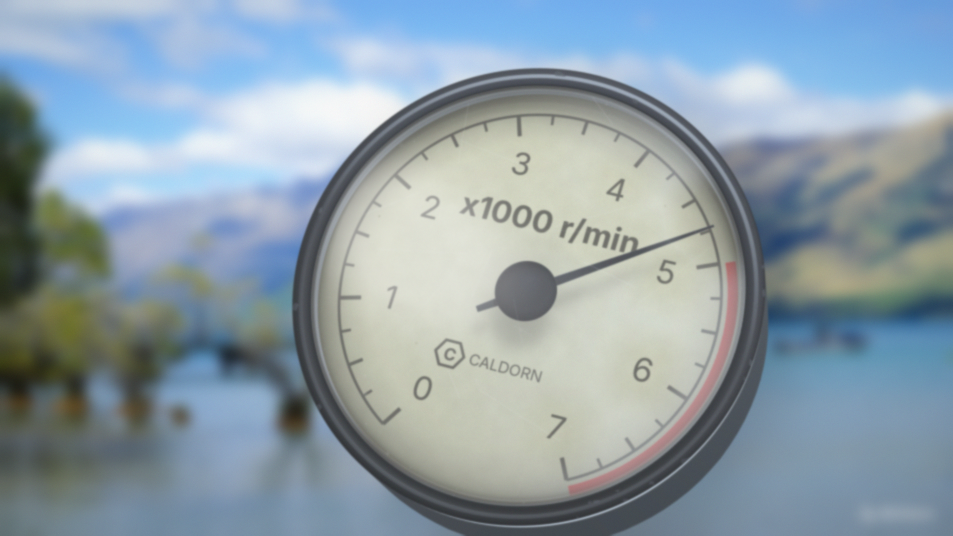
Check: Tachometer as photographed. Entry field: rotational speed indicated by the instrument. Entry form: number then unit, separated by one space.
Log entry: 4750 rpm
